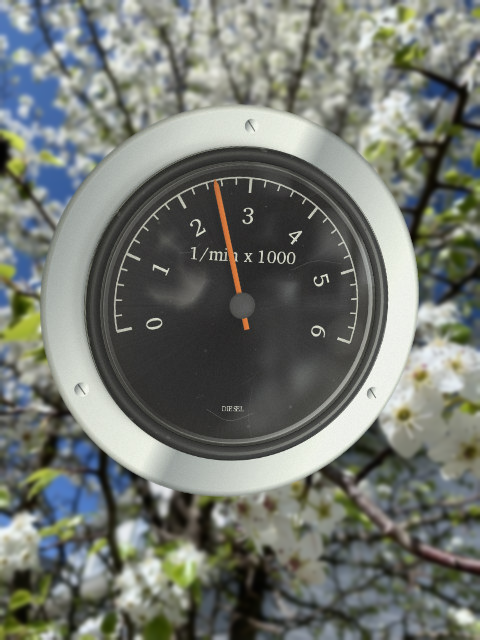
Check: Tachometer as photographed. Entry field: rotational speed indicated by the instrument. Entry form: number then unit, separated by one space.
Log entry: 2500 rpm
